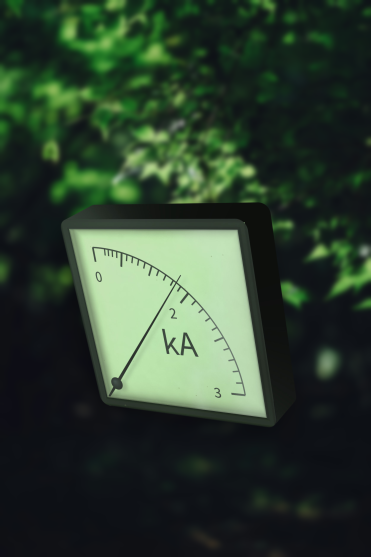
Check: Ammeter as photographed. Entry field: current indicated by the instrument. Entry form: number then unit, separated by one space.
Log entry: 1.85 kA
